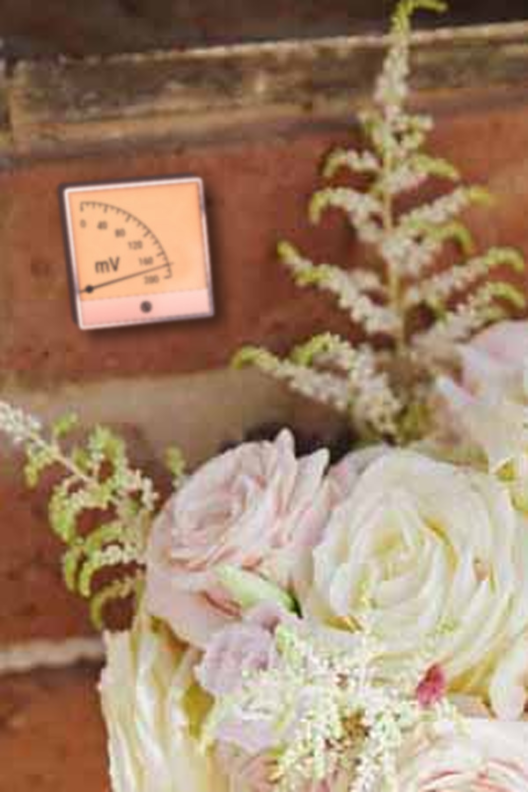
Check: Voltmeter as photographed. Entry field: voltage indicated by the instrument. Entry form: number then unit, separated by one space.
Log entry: 180 mV
